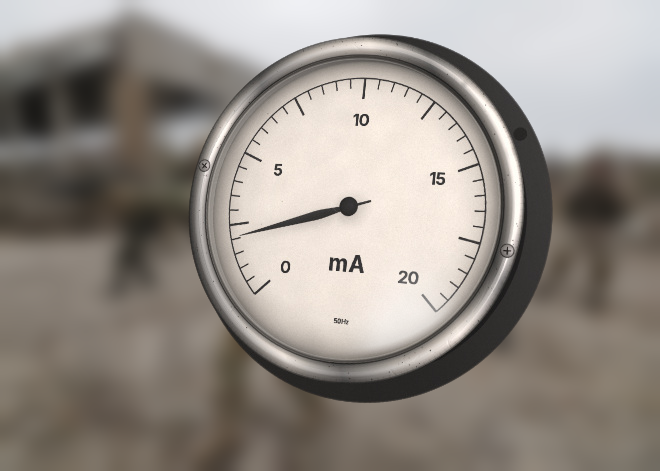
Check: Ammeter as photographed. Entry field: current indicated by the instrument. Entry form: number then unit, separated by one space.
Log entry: 2 mA
